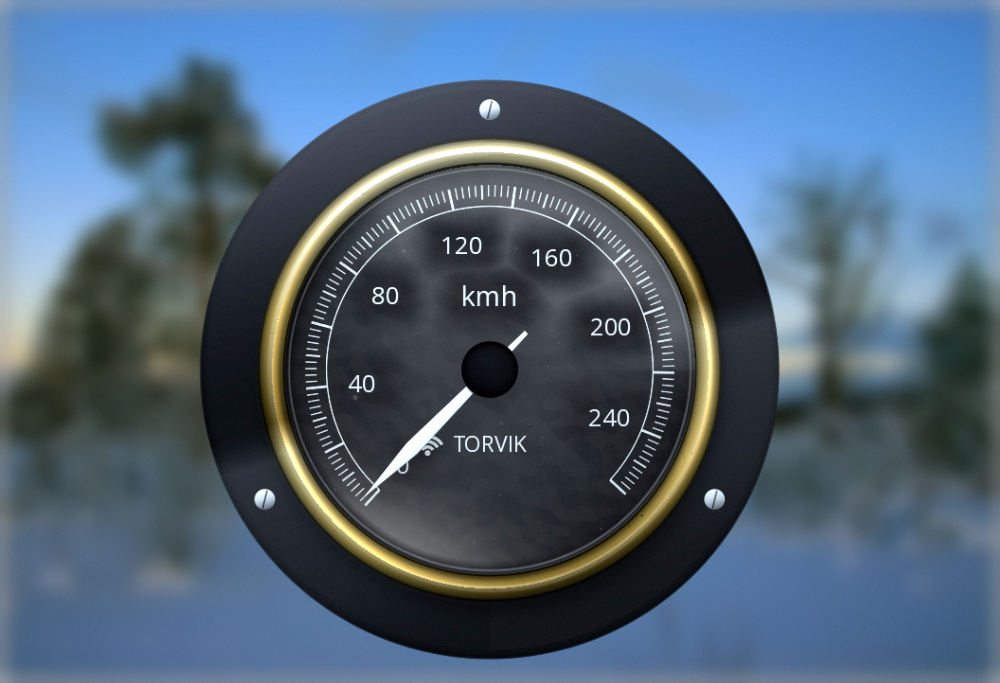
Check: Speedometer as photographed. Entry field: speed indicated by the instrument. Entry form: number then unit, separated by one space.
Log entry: 2 km/h
